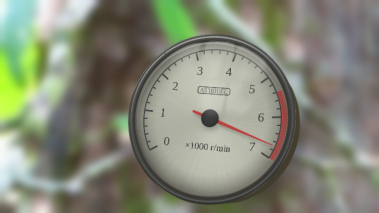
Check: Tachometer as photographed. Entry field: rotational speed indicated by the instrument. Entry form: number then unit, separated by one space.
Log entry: 6700 rpm
